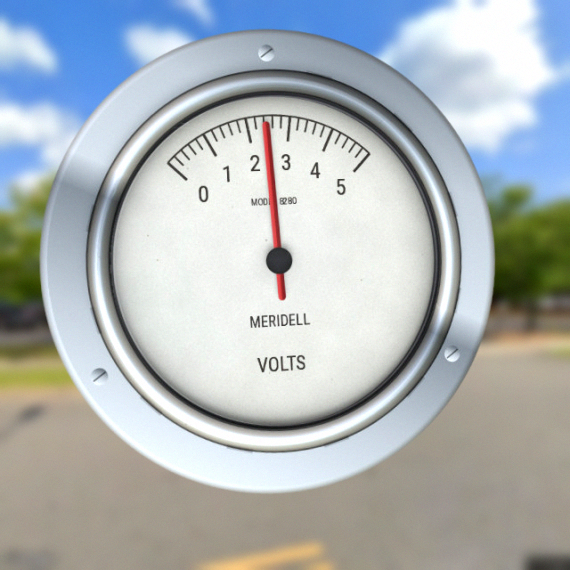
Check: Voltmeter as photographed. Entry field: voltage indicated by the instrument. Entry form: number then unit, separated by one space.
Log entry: 2.4 V
